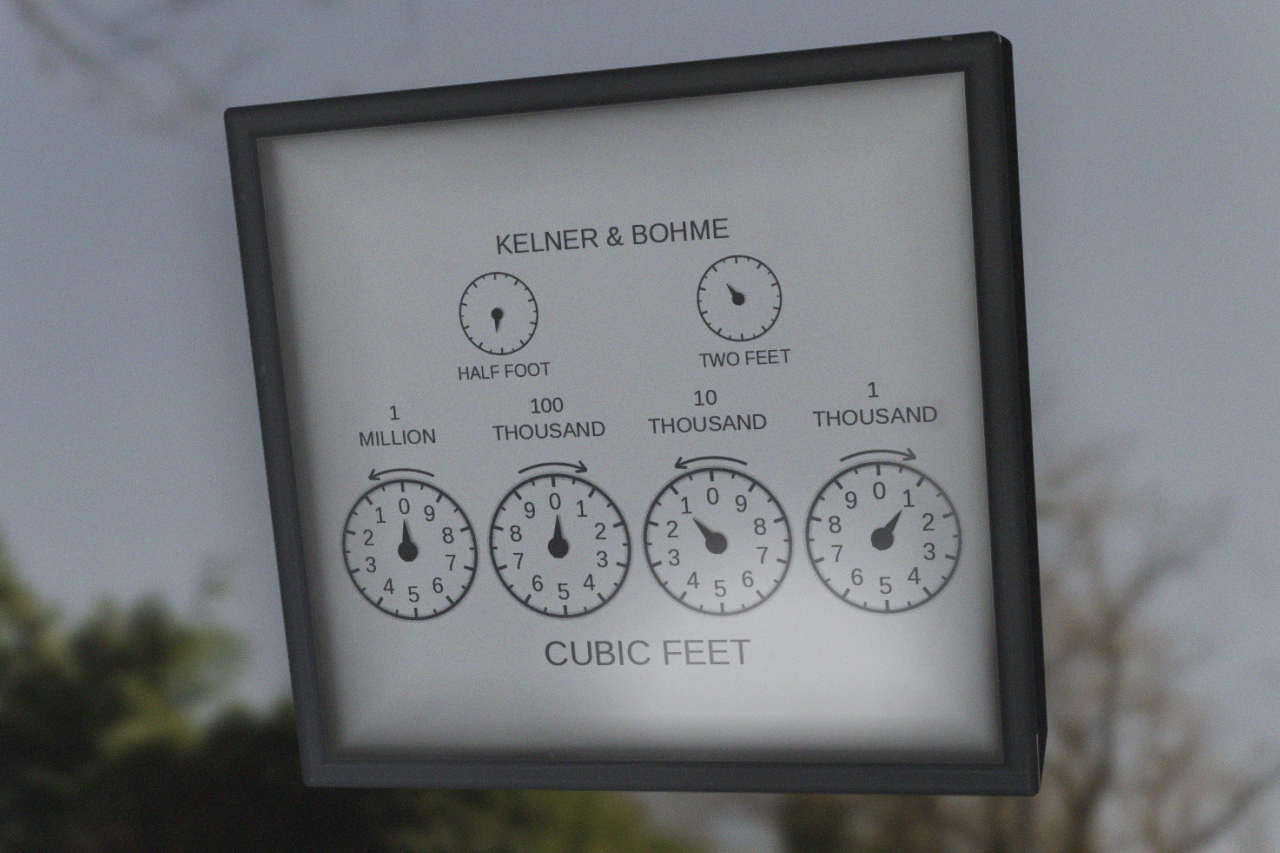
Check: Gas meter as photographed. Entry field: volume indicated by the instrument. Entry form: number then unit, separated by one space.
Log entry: 1100 ft³
